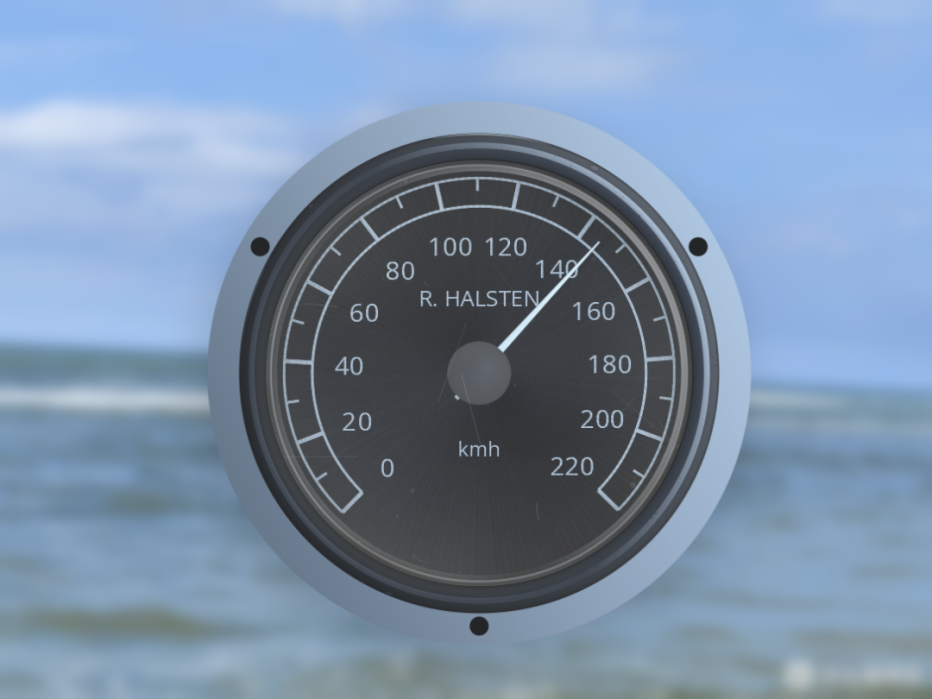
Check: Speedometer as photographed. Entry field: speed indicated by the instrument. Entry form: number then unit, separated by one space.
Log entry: 145 km/h
